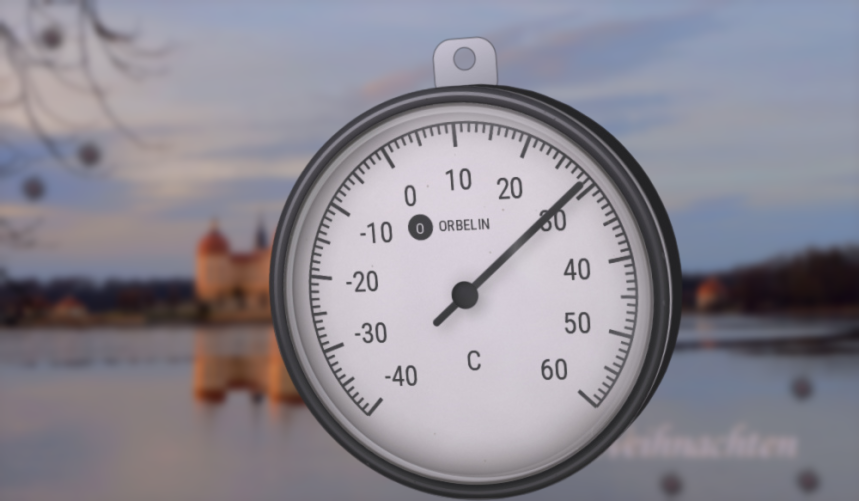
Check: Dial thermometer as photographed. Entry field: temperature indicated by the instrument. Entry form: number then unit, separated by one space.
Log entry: 29 °C
